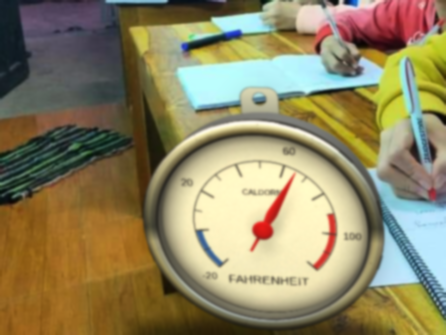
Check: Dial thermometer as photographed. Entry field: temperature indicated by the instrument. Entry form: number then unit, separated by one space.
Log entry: 65 °F
